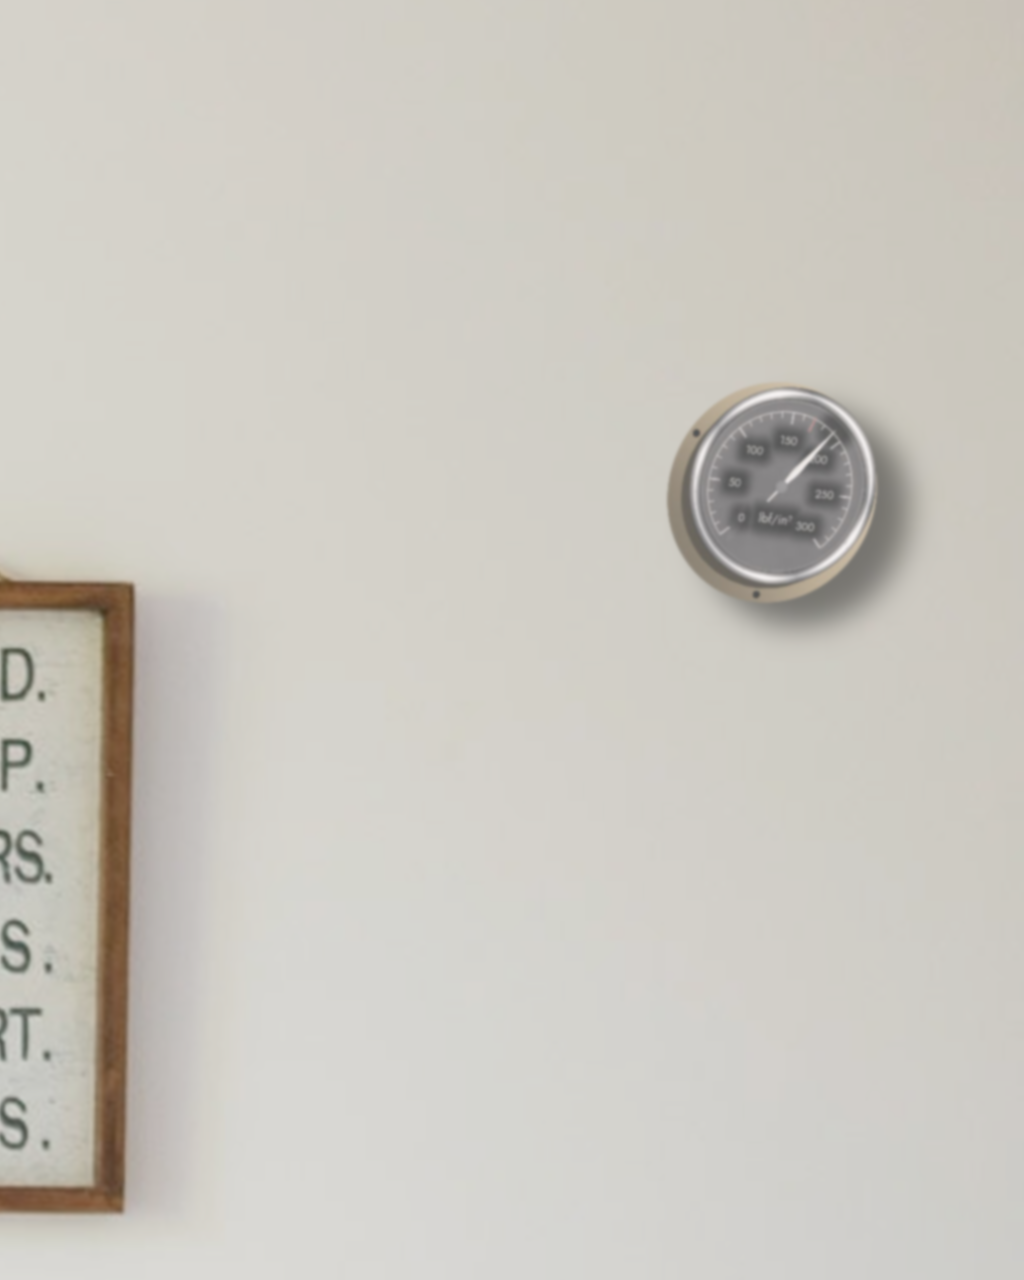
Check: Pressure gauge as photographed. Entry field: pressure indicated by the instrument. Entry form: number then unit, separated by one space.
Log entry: 190 psi
